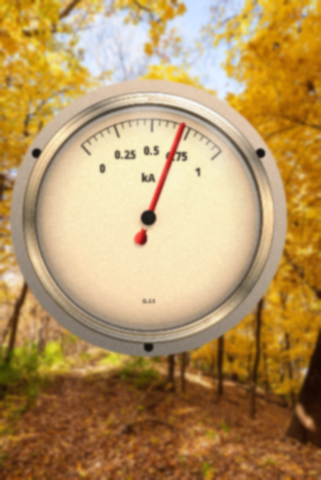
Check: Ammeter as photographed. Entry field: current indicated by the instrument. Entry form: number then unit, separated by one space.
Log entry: 0.7 kA
